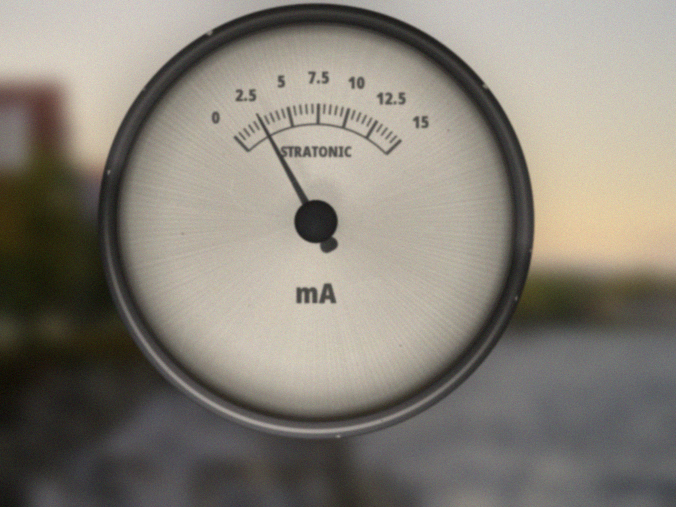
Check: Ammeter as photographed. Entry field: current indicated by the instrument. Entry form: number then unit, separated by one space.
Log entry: 2.5 mA
